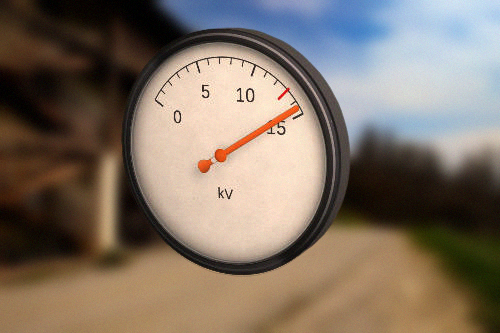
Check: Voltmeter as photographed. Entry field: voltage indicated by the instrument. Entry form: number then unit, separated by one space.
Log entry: 14.5 kV
